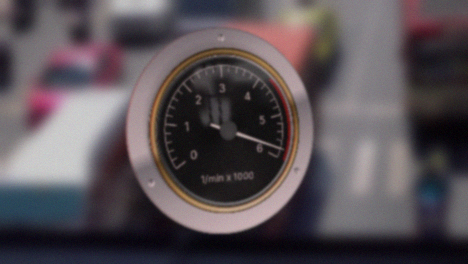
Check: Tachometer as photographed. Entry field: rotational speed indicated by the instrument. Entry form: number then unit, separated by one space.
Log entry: 5800 rpm
